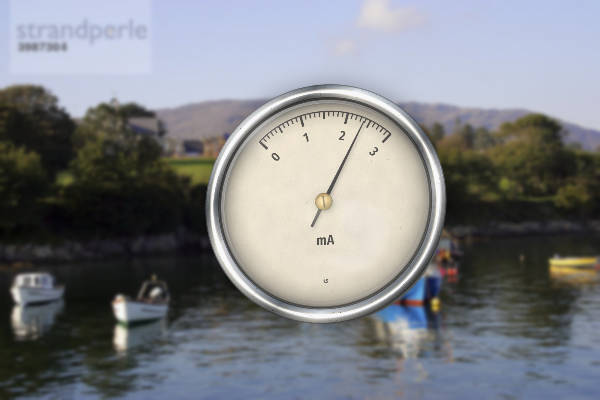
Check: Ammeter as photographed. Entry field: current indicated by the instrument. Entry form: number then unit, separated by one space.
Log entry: 2.4 mA
